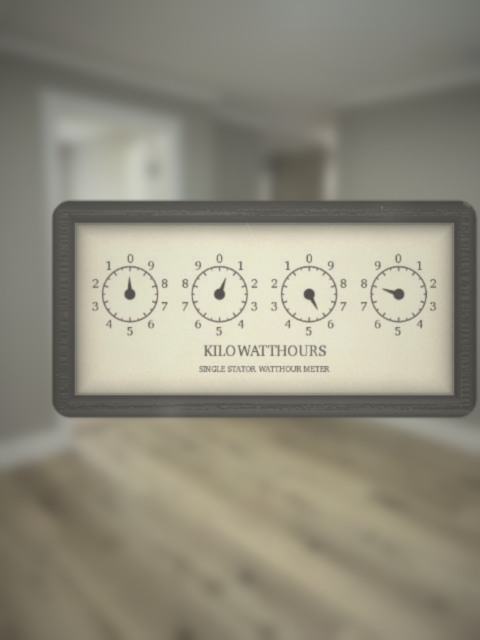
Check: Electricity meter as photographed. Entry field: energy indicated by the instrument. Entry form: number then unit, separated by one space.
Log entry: 58 kWh
